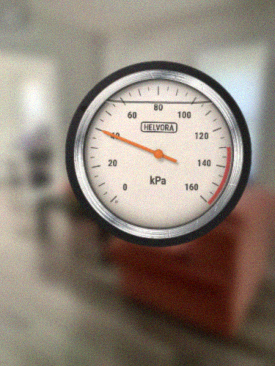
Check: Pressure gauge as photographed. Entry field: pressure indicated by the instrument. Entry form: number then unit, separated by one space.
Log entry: 40 kPa
